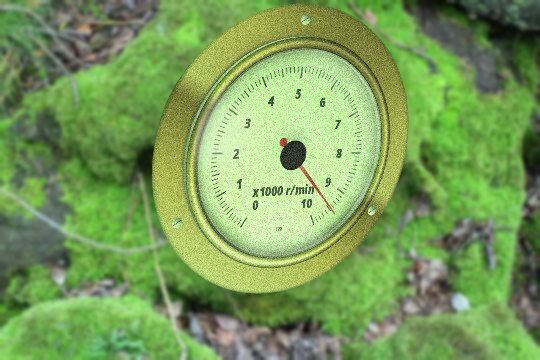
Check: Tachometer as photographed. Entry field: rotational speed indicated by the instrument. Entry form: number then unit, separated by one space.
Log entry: 9500 rpm
